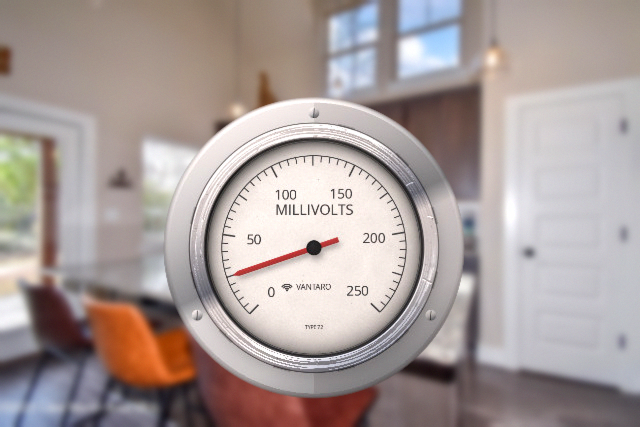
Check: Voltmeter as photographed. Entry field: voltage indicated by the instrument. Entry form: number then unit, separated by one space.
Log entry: 25 mV
